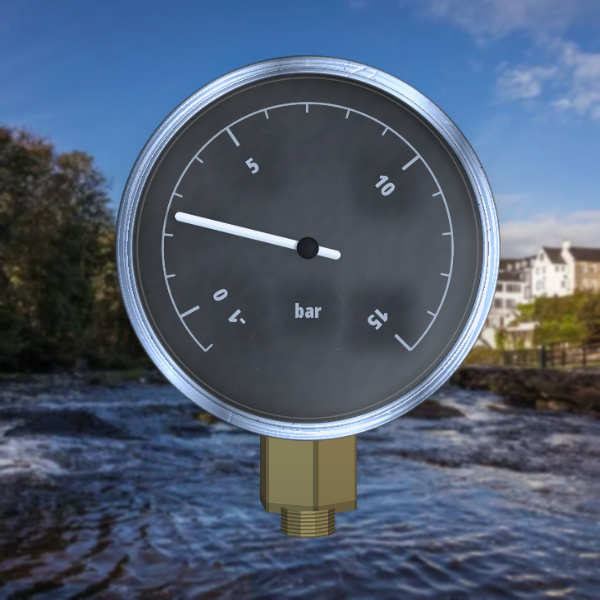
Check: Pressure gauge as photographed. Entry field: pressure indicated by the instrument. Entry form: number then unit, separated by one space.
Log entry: 2.5 bar
